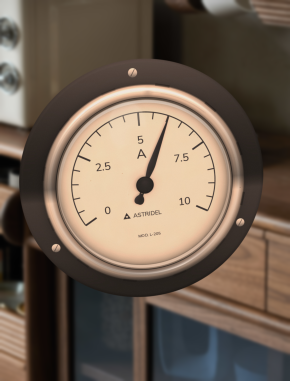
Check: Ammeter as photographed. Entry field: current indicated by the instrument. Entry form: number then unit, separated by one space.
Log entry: 6 A
